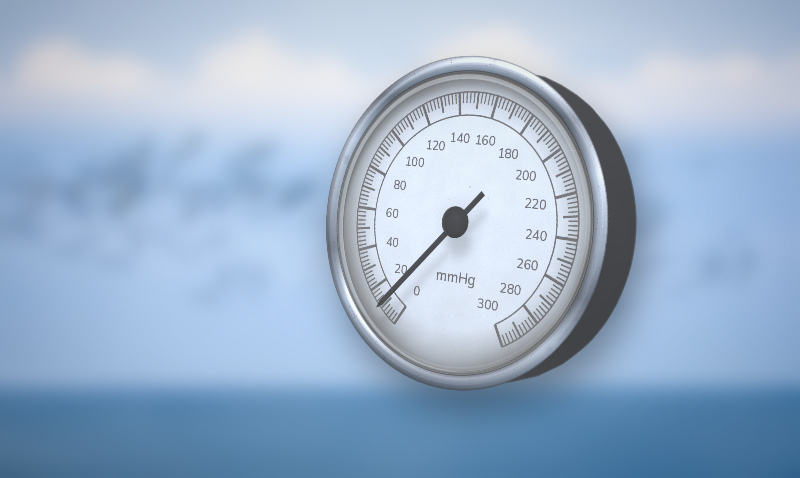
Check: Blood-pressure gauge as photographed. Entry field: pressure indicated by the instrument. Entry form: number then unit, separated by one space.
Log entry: 10 mmHg
